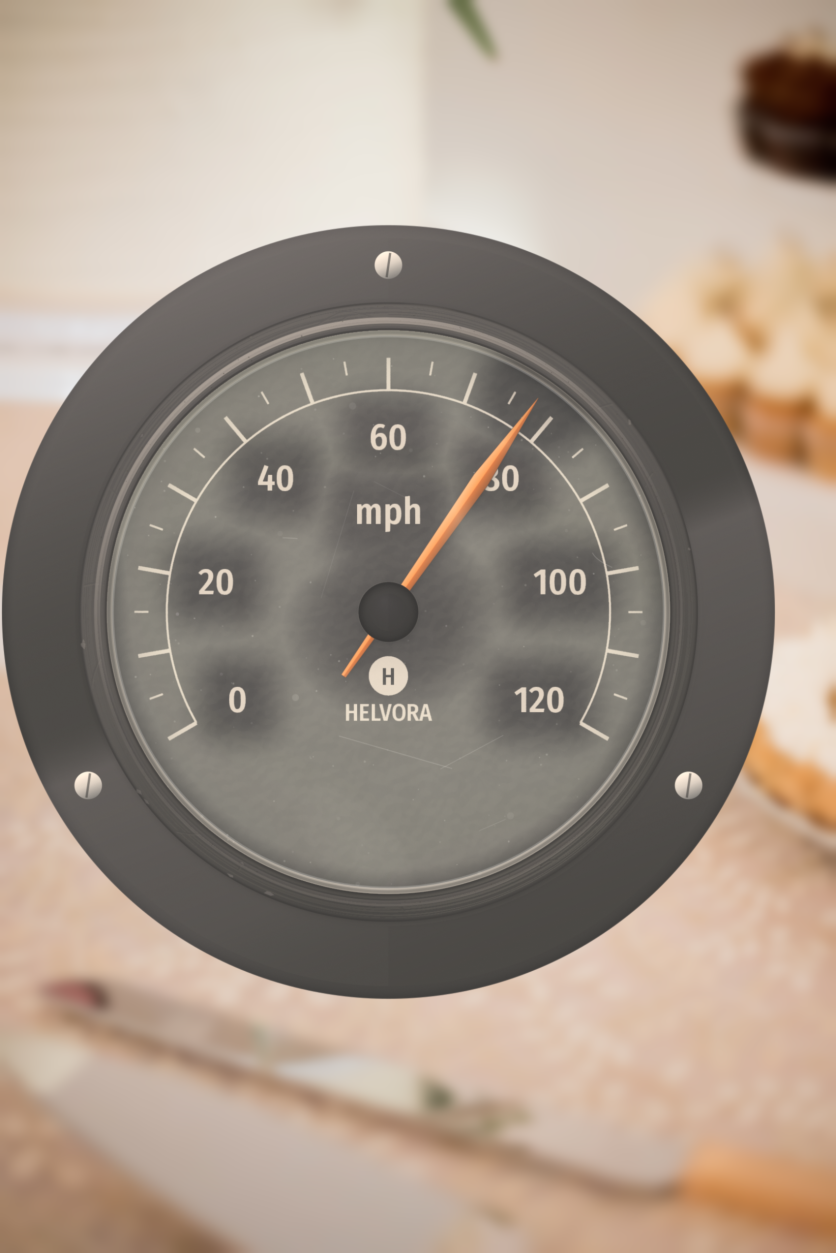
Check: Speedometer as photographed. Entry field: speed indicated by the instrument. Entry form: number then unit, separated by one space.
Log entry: 77.5 mph
